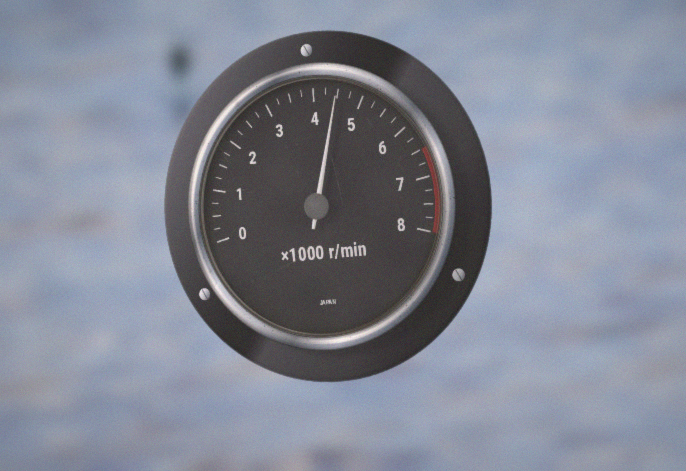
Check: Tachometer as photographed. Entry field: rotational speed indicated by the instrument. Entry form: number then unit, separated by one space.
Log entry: 4500 rpm
